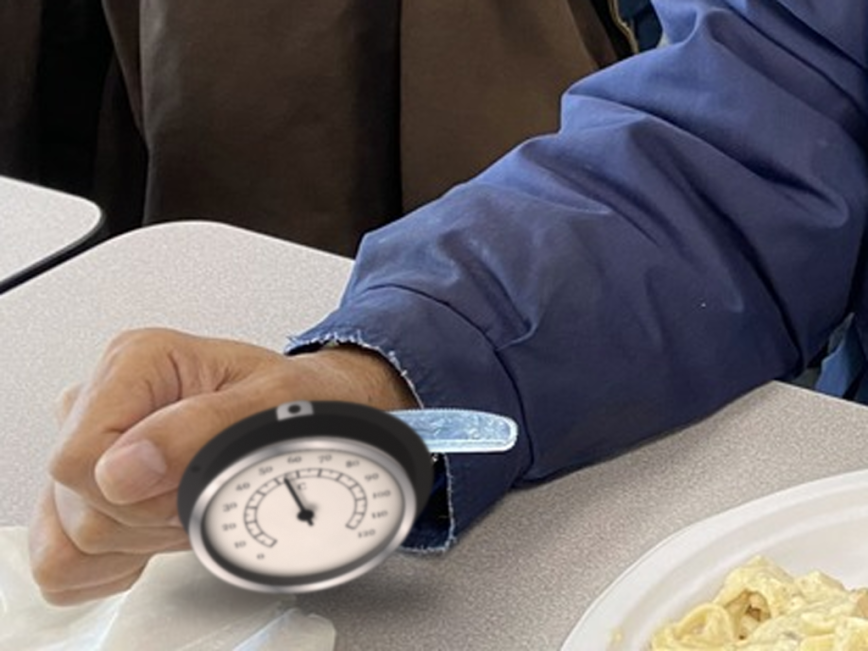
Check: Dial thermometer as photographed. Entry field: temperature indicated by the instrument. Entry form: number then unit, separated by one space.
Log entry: 55 °C
